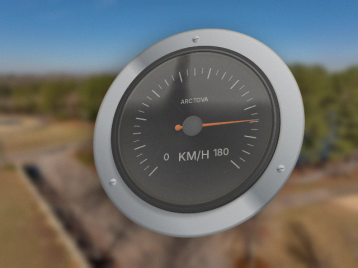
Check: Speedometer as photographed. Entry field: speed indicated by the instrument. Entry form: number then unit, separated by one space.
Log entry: 150 km/h
